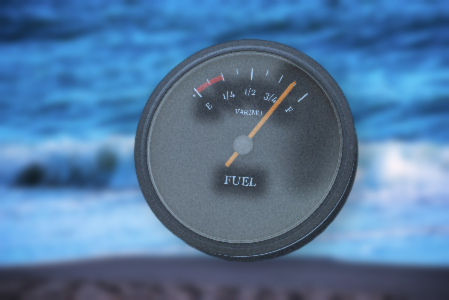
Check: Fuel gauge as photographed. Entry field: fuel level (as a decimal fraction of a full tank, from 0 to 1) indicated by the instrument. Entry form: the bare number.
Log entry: 0.875
